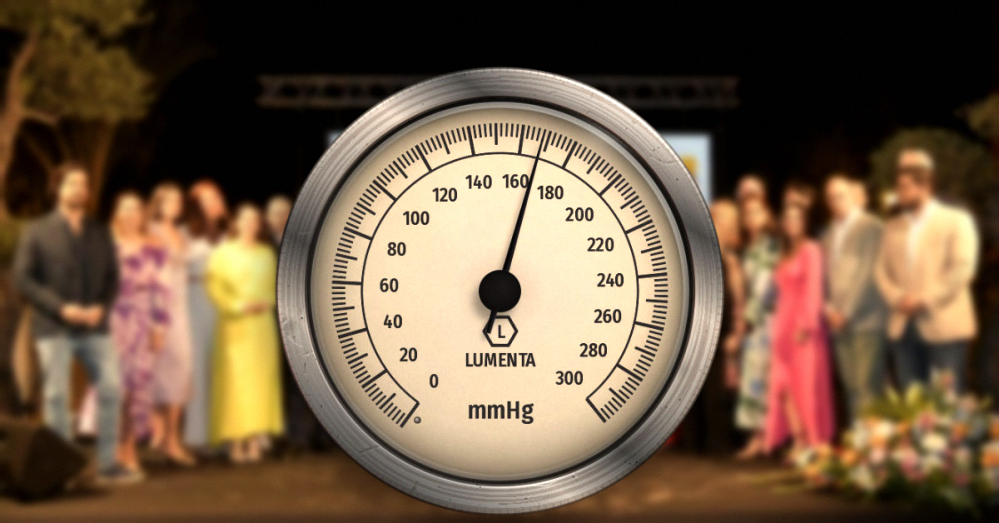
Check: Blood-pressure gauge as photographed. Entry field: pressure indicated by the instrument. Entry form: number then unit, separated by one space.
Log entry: 168 mmHg
